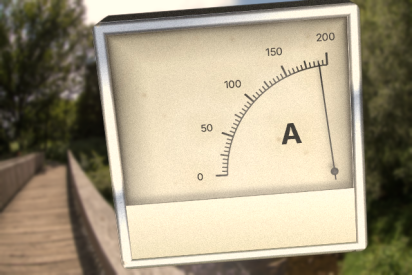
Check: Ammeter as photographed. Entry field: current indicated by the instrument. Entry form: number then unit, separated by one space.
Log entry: 190 A
